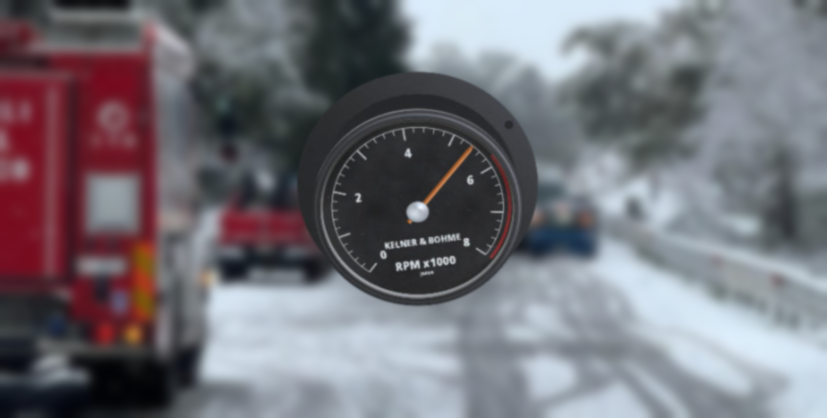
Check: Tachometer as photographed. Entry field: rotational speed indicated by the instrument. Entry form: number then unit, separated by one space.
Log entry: 5400 rpm
